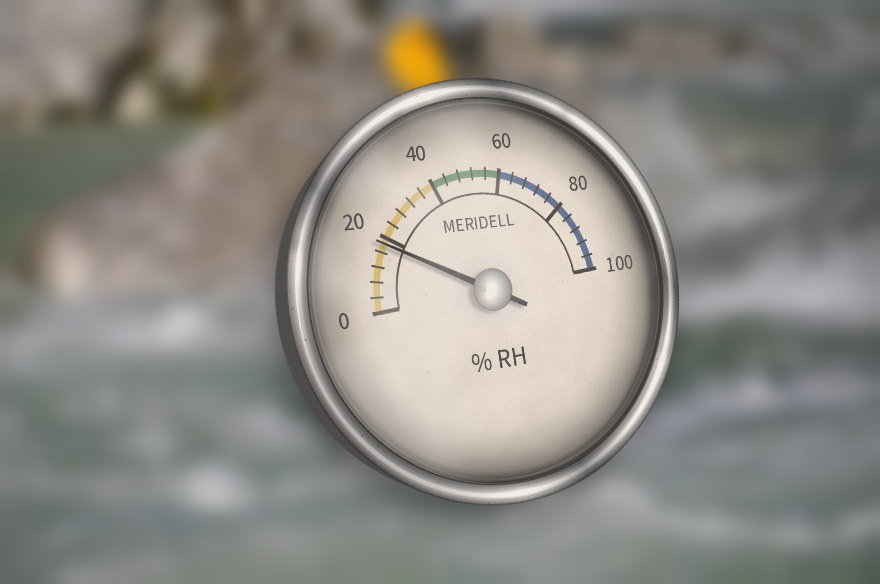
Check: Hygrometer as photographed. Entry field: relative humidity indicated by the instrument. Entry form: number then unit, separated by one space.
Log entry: 18 %
